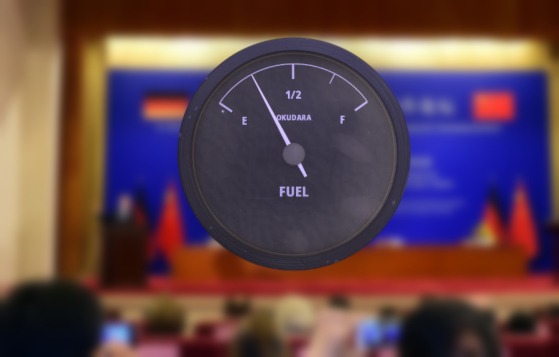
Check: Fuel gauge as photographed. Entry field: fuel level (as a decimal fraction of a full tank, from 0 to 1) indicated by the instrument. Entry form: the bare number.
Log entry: 0.25
